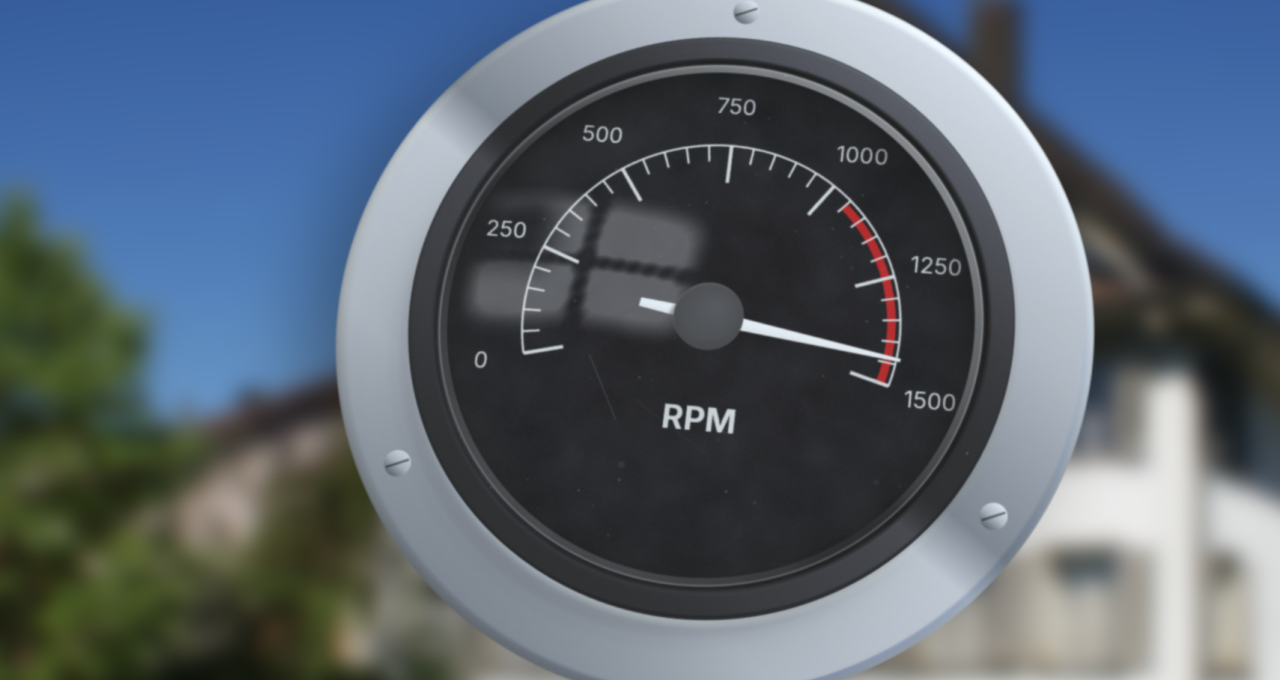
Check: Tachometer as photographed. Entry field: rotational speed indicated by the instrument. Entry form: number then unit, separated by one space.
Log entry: 1450 rpm
